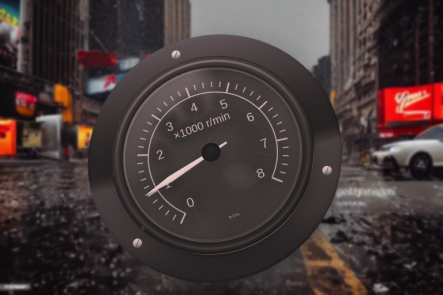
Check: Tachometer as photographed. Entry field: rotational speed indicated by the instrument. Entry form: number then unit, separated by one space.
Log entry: 1000 rpm
